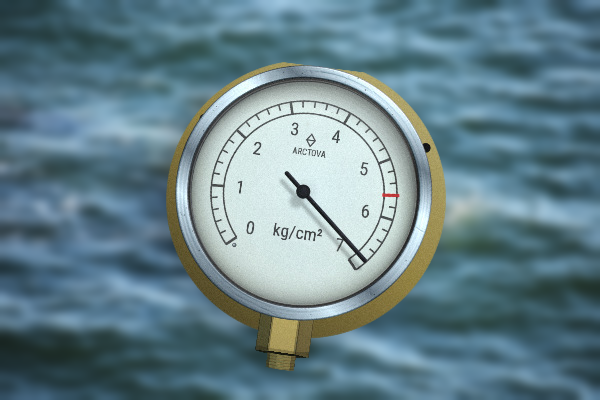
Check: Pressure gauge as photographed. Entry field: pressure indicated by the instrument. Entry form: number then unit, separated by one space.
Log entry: 6.8 kg/cm²
